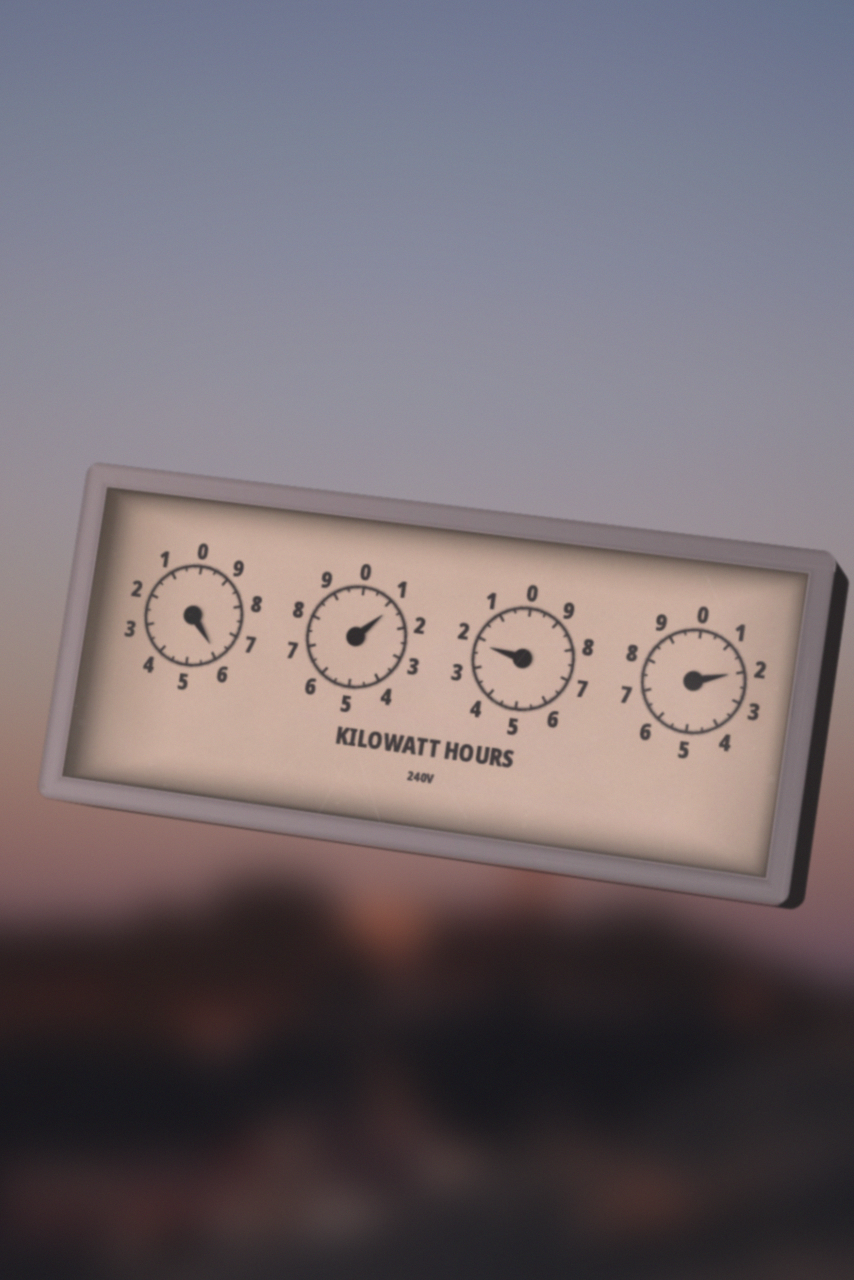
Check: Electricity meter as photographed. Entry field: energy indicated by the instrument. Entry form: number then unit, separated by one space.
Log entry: 6122 kWh
